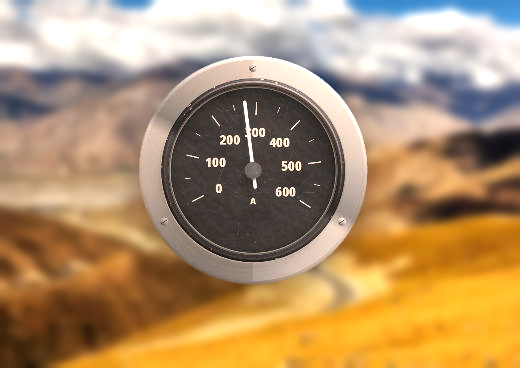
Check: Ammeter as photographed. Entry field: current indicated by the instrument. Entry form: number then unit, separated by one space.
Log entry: 275 A
